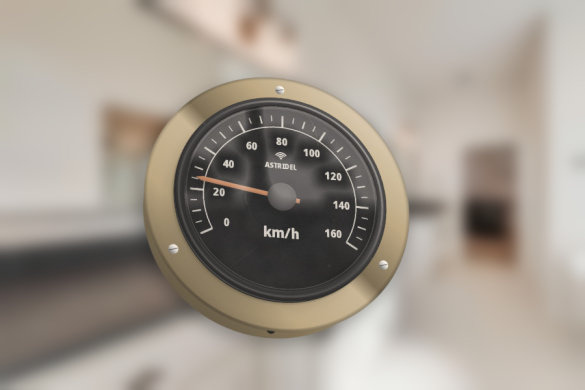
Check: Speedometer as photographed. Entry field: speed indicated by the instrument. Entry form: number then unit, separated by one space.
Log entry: 25 km/h
